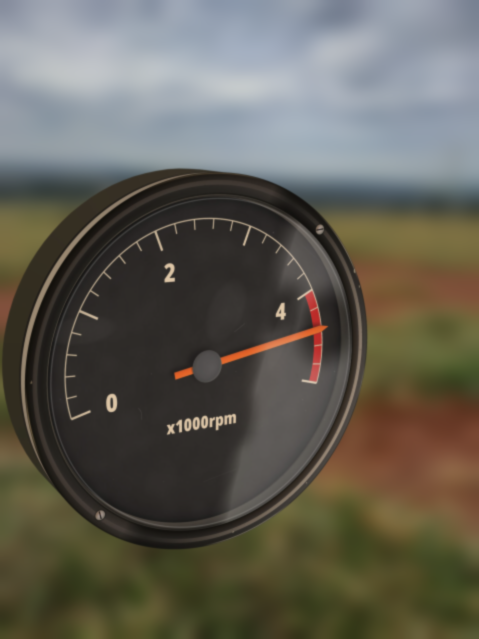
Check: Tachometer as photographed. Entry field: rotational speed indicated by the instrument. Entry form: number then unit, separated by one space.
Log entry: 4400 rpm
